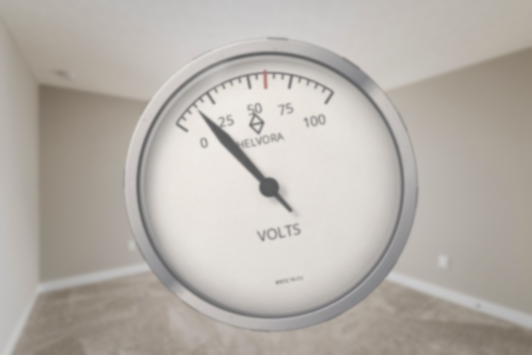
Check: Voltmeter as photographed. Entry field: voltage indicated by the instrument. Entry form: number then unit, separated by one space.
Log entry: 15 V
